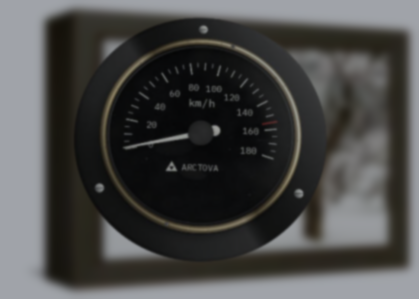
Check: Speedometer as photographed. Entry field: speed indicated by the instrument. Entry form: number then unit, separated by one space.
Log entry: 0 km/h
